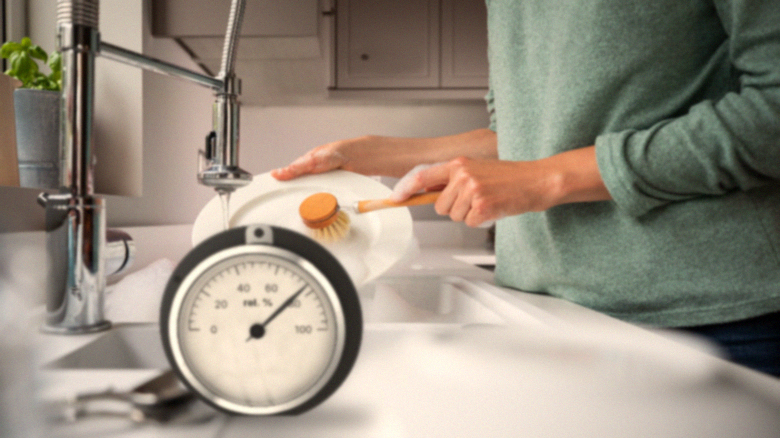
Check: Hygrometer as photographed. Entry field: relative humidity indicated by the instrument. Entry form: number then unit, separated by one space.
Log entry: 76 %
